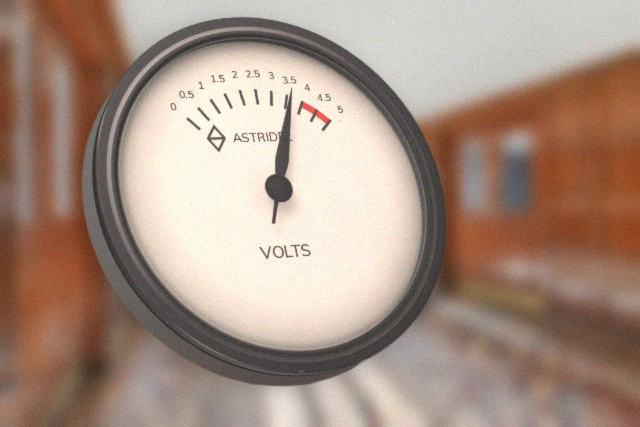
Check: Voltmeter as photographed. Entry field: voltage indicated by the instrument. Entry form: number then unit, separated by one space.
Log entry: 3.5 V
